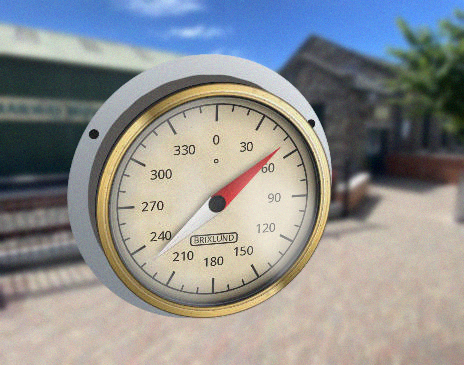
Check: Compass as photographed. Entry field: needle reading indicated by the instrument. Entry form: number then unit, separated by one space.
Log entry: 50 °
